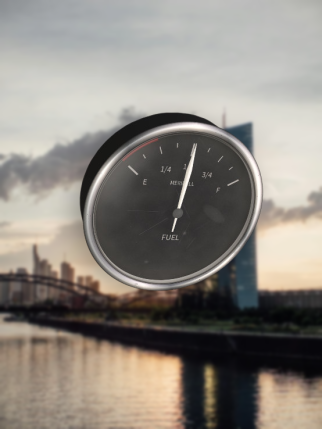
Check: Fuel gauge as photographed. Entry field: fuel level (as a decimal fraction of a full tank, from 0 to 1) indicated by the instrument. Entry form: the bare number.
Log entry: 0.5
